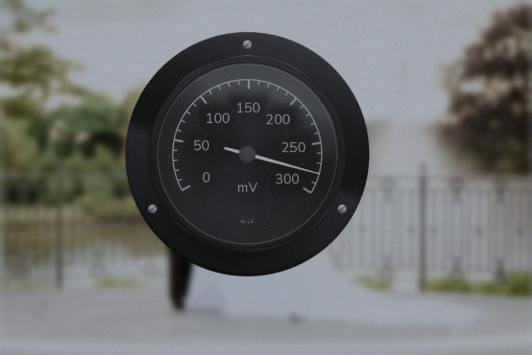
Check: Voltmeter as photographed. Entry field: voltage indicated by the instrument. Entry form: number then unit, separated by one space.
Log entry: 280 mV
